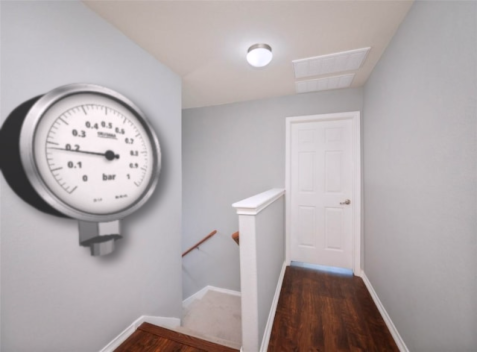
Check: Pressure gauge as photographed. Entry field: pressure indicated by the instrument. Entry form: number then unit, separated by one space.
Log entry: 0.18 bar
